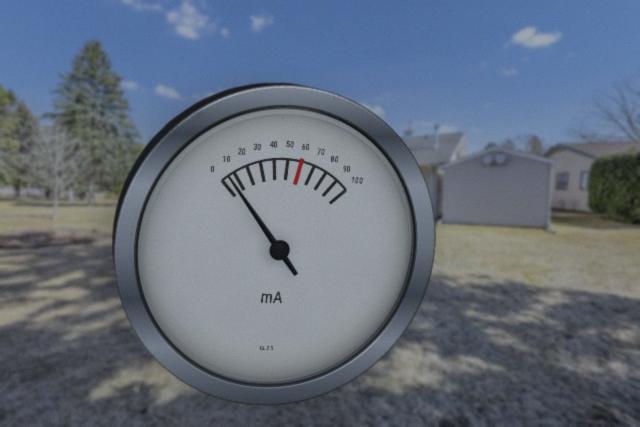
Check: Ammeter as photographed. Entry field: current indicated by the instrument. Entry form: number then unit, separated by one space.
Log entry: 5 mA
